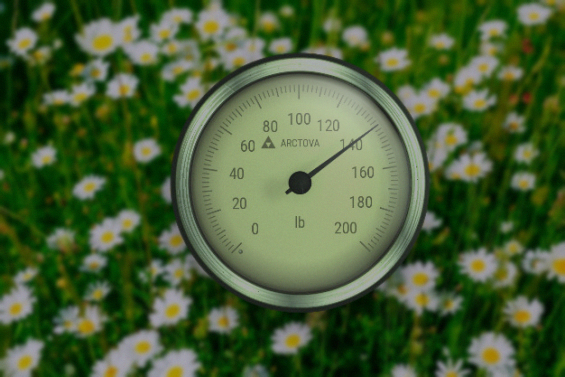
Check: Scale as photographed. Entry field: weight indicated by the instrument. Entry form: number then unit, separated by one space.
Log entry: 140 lb
